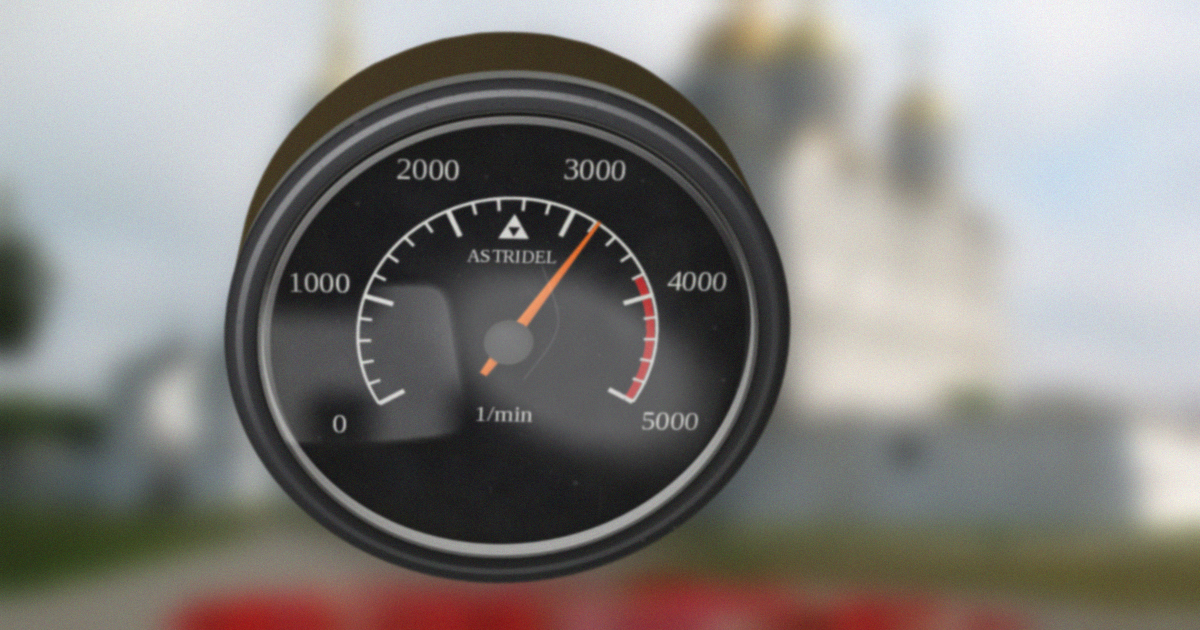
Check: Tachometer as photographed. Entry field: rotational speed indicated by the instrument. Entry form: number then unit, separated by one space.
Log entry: 3200 rpm
